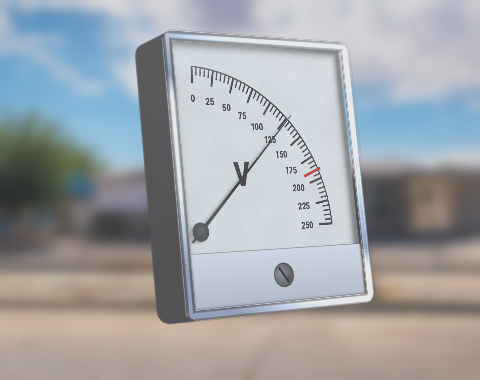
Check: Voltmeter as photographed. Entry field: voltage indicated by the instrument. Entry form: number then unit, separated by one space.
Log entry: 125 V
